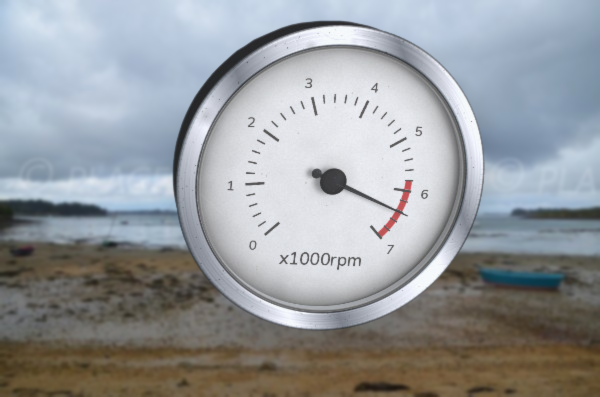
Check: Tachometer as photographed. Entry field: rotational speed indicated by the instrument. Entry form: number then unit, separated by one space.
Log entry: 6400 rpm
